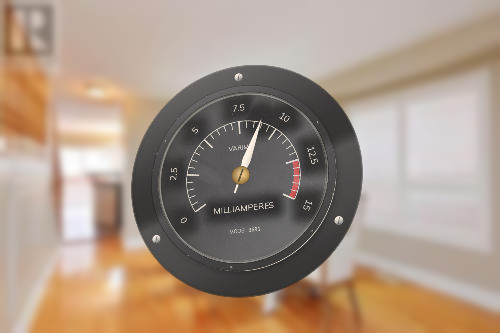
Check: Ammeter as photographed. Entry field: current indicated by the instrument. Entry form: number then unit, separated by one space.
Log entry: 9 mA
